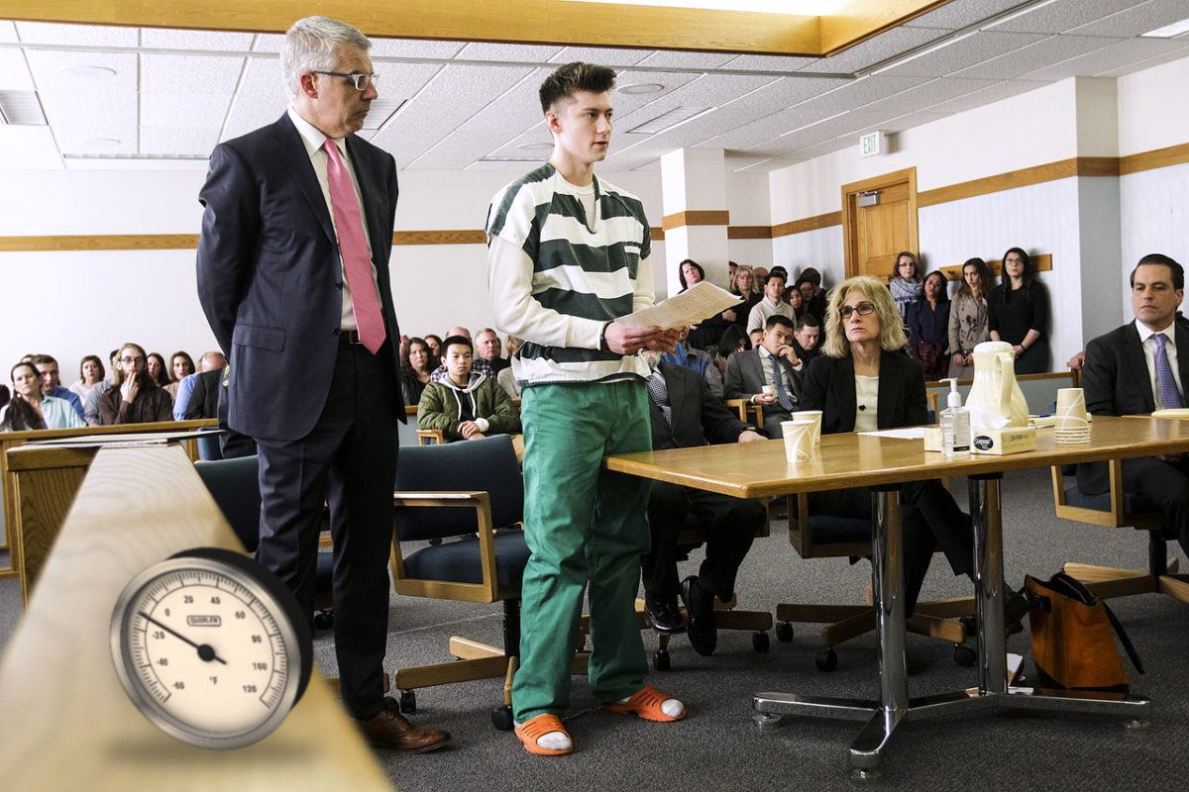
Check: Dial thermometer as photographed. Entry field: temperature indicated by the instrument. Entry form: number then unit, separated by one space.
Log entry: -10 °F
